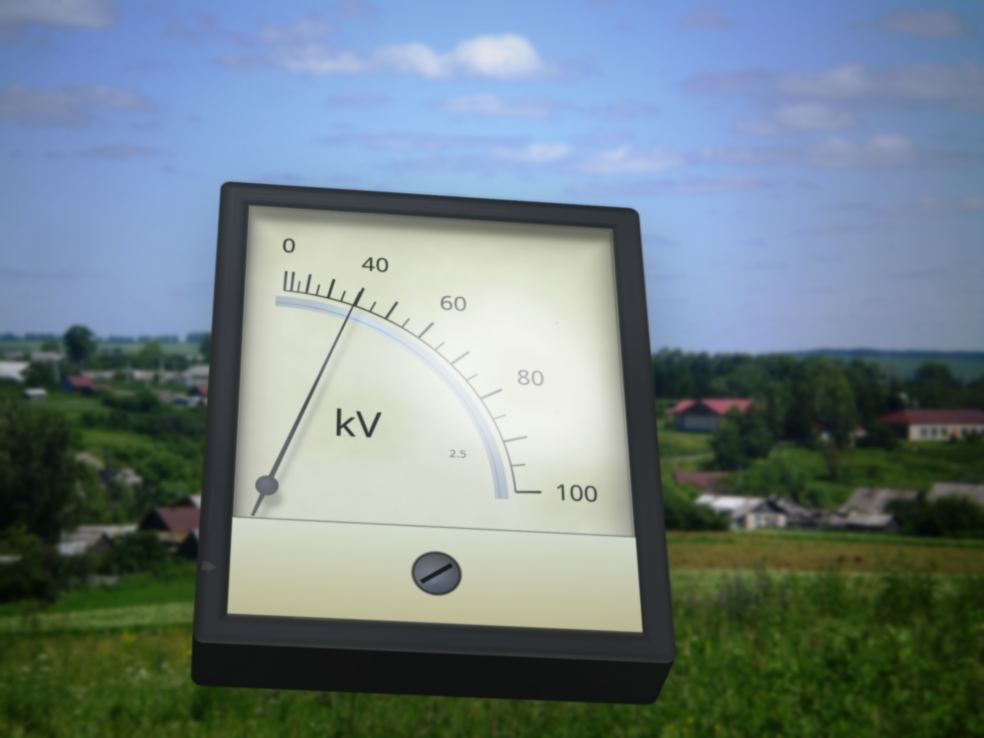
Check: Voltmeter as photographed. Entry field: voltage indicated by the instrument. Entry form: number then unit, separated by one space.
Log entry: 40 kV
